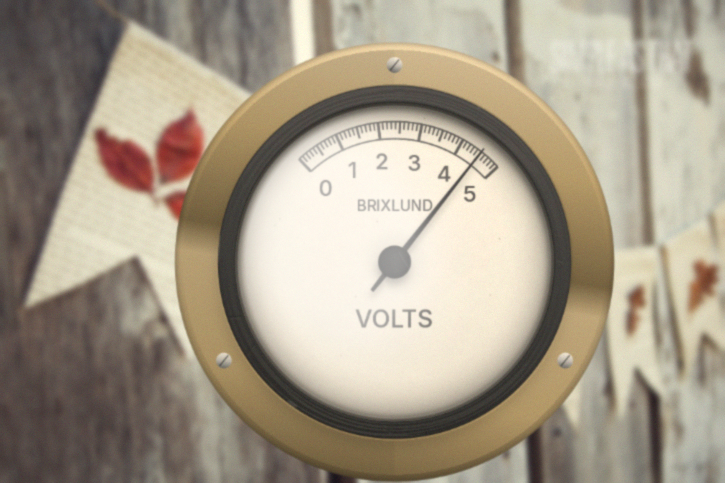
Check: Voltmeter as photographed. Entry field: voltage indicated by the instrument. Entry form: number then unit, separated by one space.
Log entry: 4.5 V
